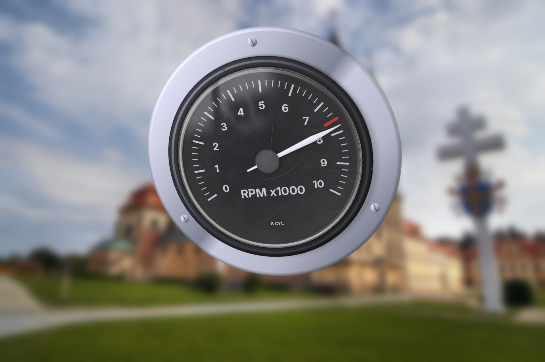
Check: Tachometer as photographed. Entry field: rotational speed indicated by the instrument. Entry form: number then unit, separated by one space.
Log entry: 7800 rpm
